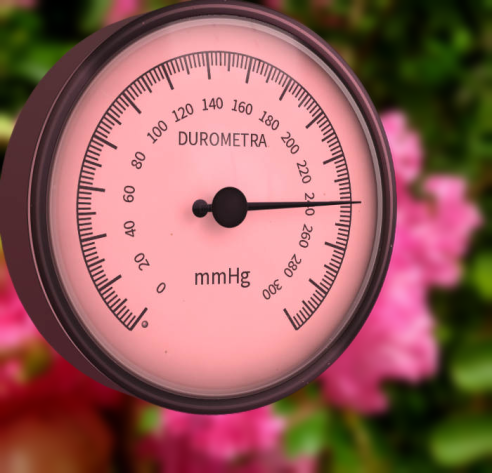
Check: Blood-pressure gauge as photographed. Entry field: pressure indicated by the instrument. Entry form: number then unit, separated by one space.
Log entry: 240 mmHg
